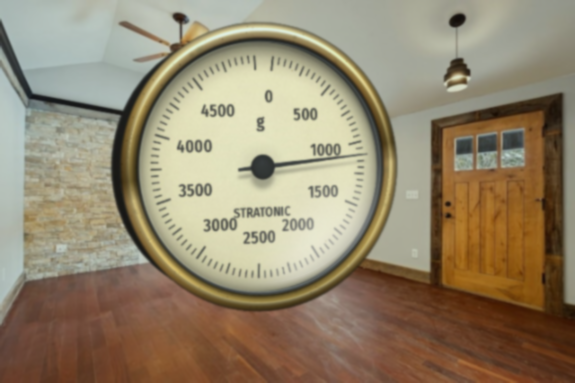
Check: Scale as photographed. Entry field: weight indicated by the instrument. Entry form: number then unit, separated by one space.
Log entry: 1100 g
